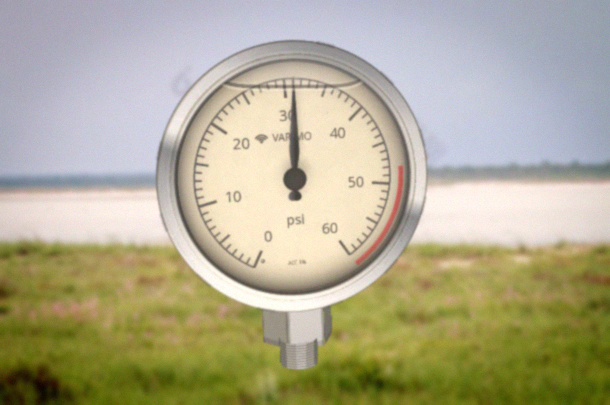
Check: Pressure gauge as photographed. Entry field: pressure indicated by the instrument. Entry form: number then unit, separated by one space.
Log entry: 31 psi
